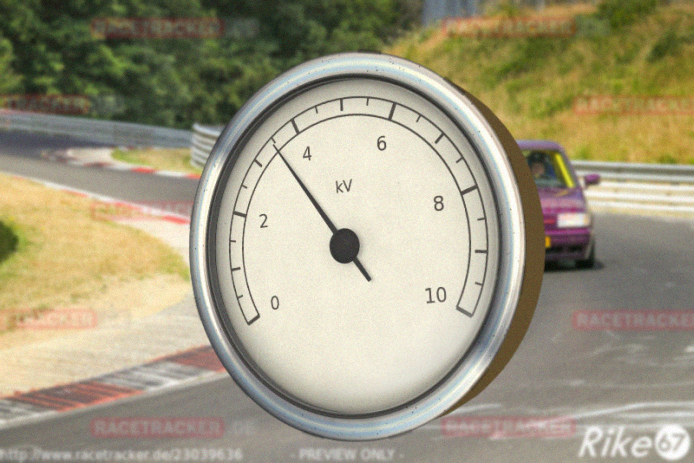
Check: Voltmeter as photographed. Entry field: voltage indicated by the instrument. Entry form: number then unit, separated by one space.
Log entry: 3.5 kV
